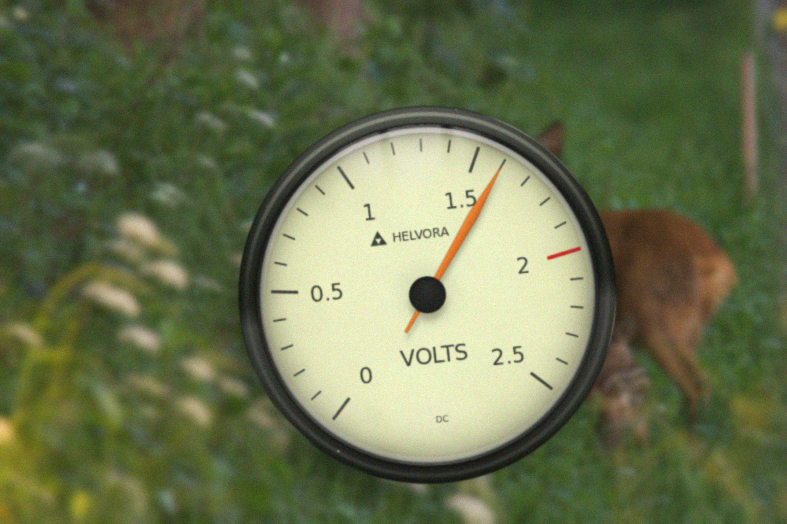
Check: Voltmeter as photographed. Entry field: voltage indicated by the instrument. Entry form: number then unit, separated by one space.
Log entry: 1.6 V
